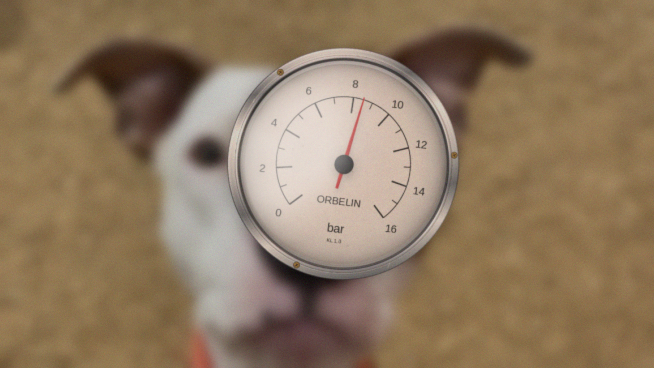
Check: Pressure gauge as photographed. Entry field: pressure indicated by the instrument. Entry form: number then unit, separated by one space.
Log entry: 8.5 bar
